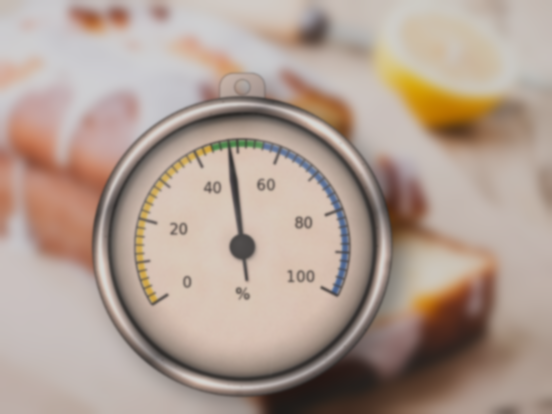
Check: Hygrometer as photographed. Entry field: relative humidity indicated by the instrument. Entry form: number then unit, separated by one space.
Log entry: 48 %
